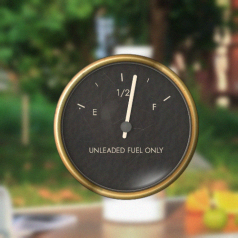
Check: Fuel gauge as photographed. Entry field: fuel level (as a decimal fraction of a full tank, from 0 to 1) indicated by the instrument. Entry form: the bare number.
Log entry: 0.625
